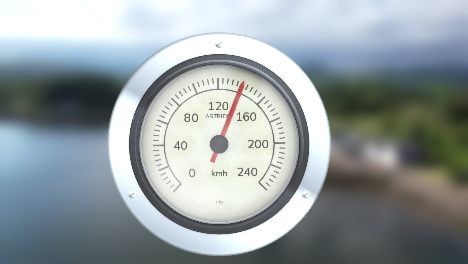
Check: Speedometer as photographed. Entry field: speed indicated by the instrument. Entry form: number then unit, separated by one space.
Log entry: 140 km/h
